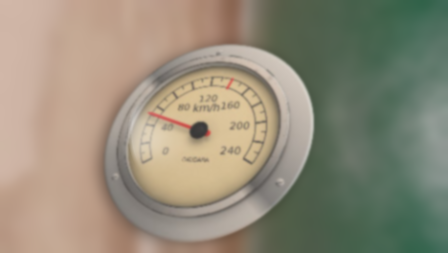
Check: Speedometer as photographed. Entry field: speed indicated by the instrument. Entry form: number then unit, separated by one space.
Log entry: 50 km/h
